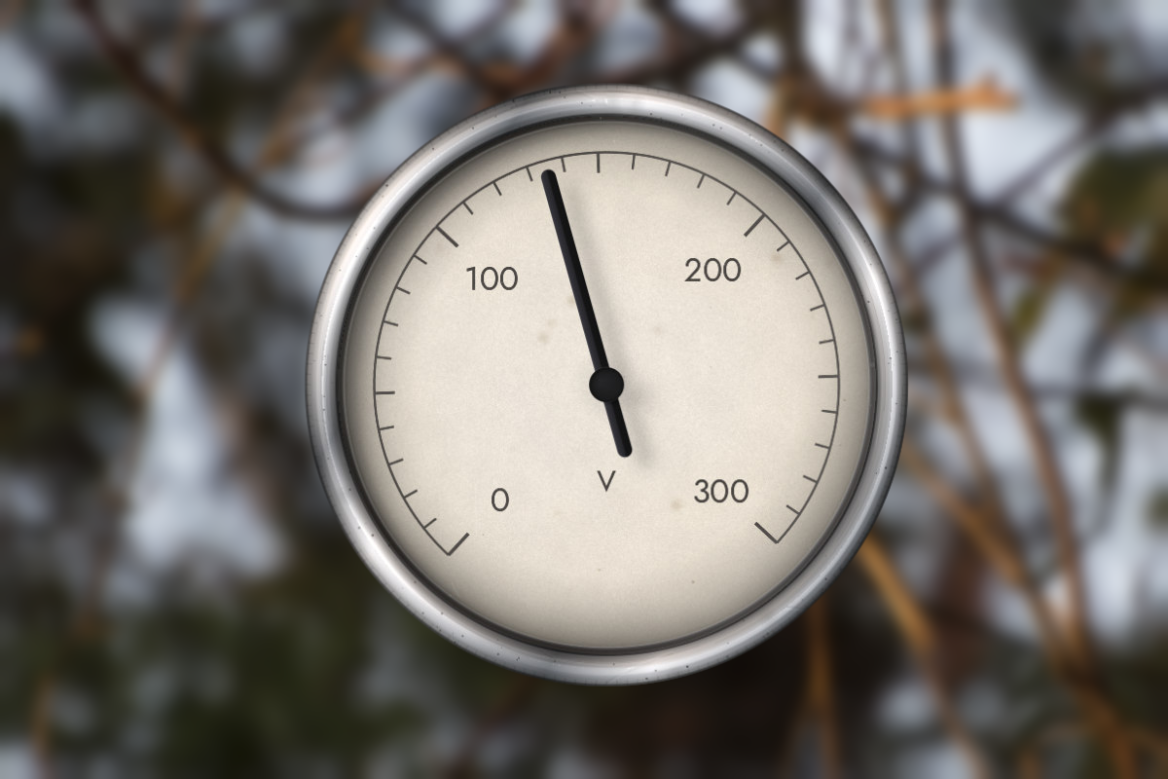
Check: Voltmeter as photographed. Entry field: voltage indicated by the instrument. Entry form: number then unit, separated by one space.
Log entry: 135 V
